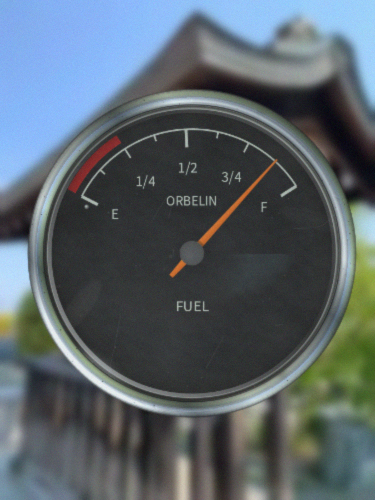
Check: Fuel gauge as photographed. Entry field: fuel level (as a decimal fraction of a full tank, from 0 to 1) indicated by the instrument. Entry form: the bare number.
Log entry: 0.875
